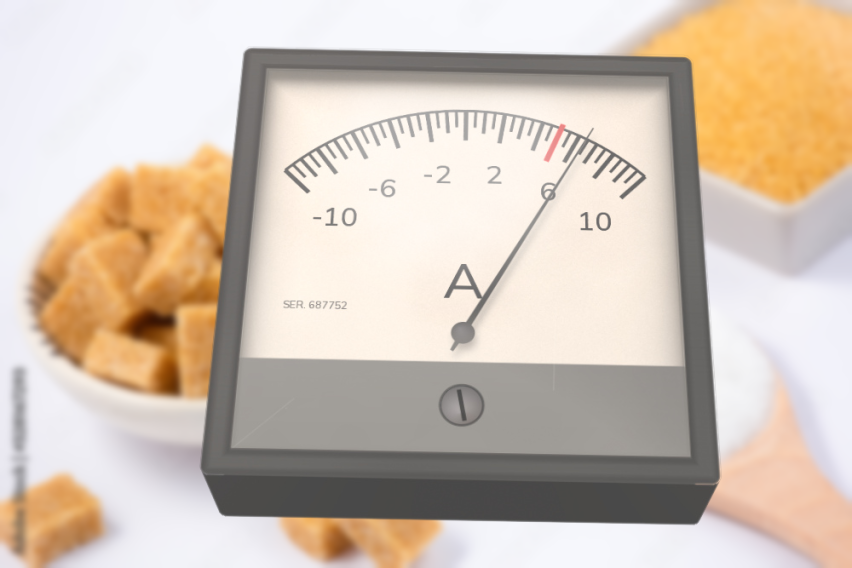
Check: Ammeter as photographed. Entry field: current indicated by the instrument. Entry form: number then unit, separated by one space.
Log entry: 6.5 A
